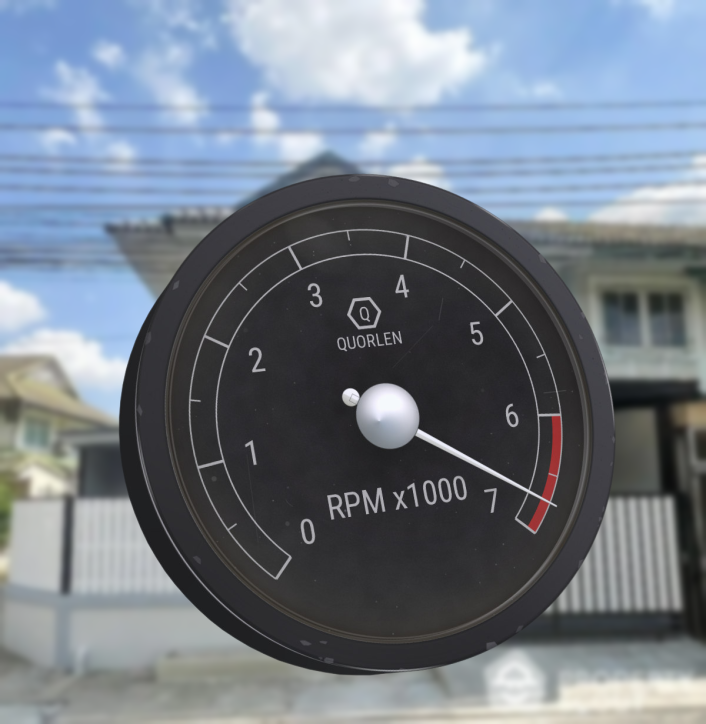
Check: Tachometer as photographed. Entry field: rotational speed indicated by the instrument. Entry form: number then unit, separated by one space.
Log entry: 6750 rpm
